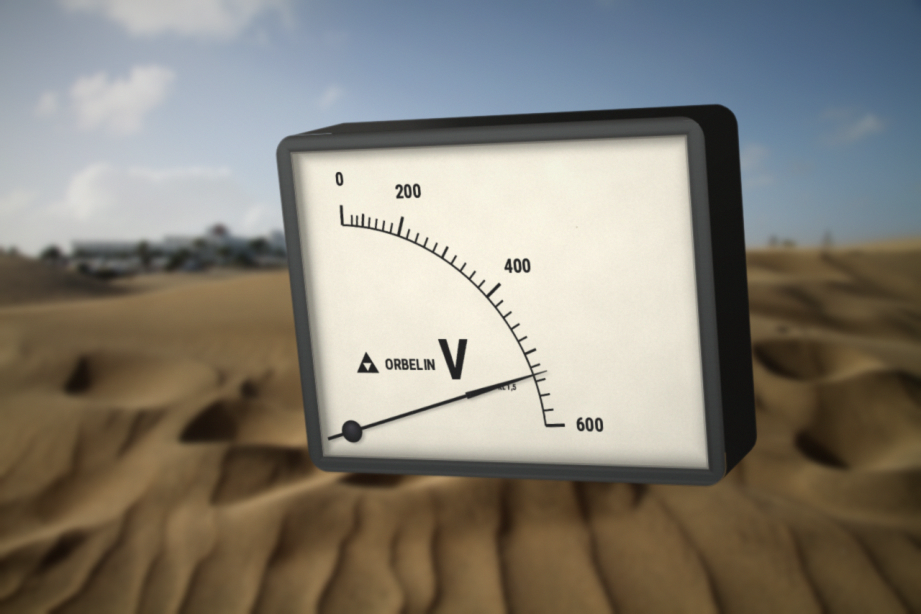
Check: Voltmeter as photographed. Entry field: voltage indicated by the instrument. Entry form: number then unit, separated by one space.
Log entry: 530 V
